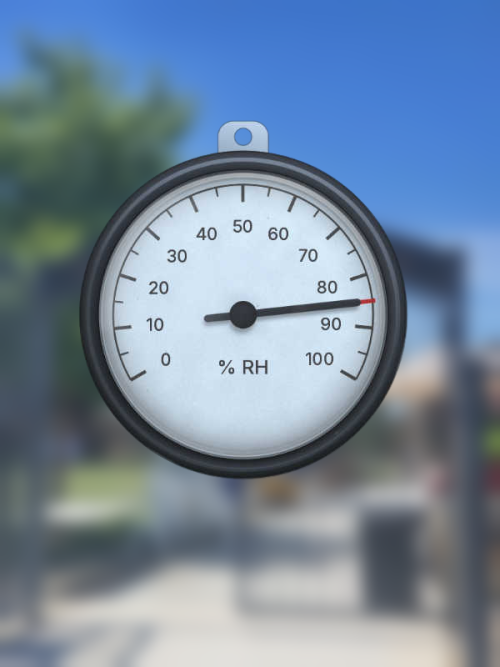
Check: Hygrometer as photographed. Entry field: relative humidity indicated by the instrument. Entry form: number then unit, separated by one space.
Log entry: 85 %
